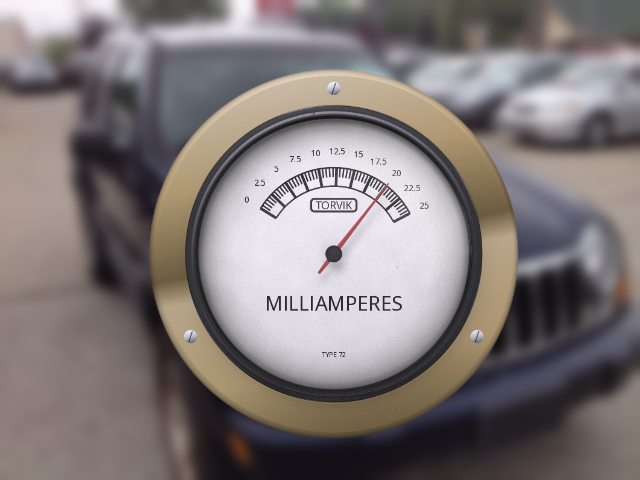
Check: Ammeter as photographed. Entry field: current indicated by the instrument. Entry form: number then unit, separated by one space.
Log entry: 20 mA
